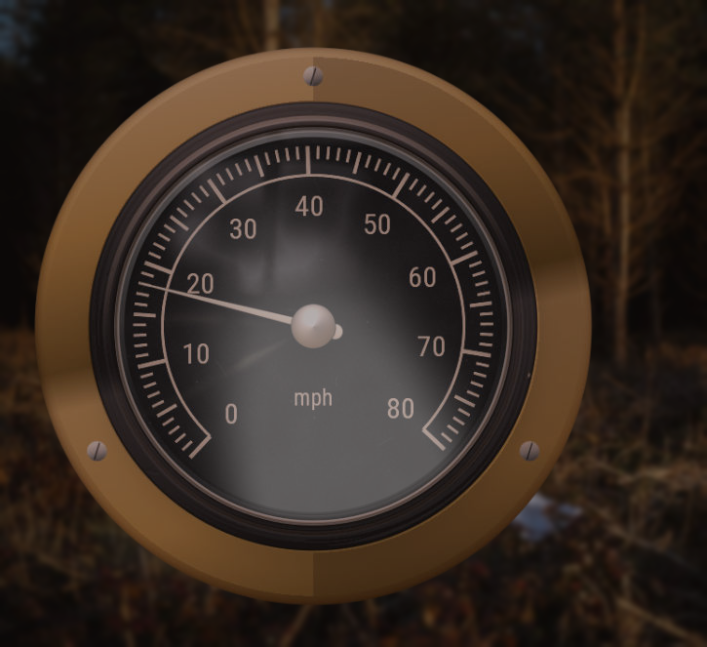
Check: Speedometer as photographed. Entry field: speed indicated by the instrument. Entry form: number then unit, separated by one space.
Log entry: 18 mph
